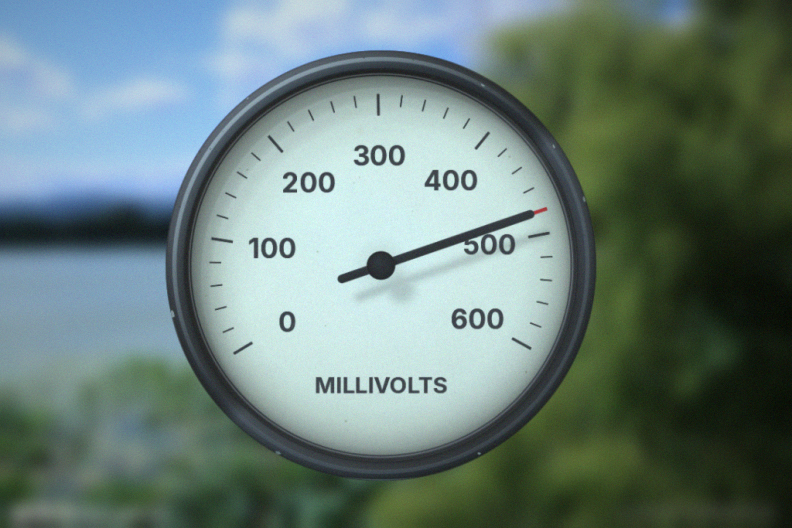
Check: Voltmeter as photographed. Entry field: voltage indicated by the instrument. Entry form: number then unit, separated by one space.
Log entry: 480 mV
